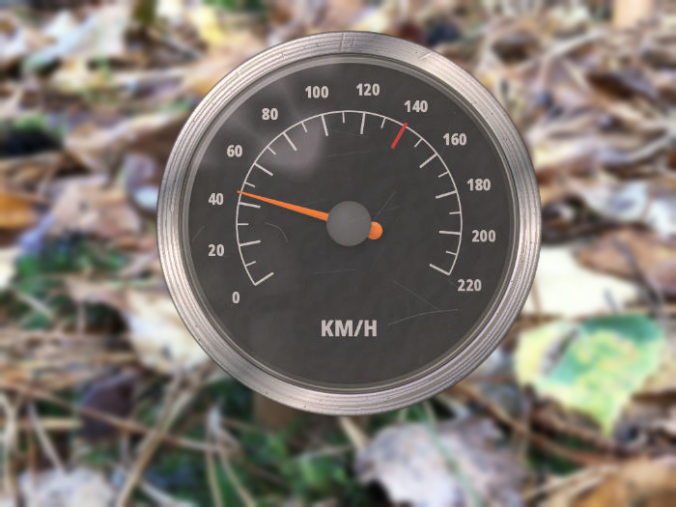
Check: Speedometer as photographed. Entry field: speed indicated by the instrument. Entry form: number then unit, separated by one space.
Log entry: 45 km/h
